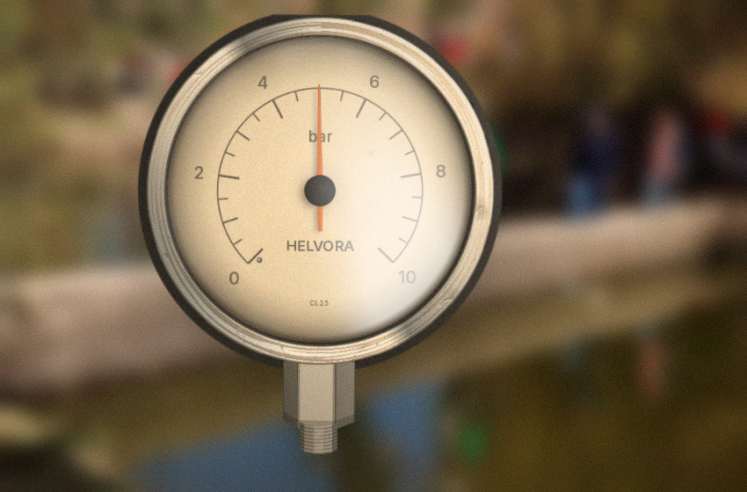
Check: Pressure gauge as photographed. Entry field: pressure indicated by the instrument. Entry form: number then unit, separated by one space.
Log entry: 5 bar
